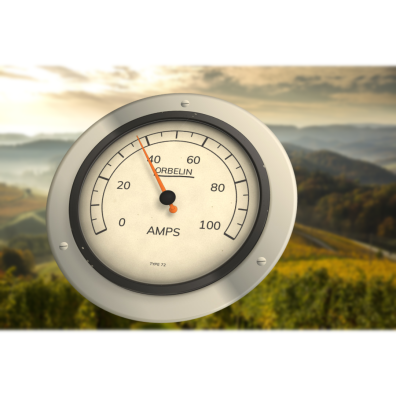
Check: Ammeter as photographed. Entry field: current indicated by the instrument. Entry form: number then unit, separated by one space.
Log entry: 37.5 A
